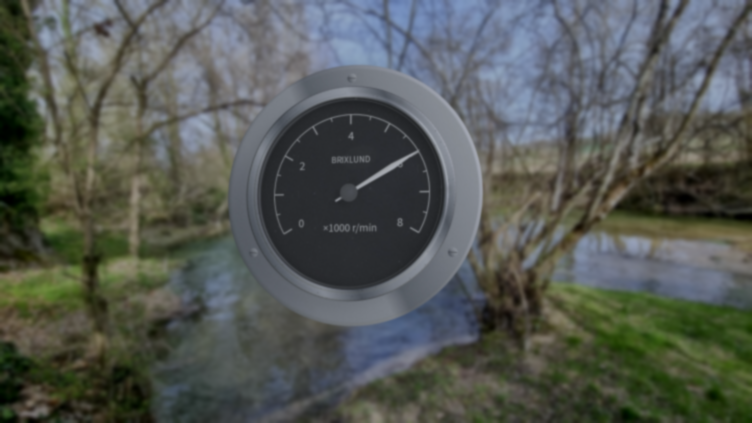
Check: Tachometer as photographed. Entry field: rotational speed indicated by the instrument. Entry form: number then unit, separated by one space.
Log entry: 6000 rpm
